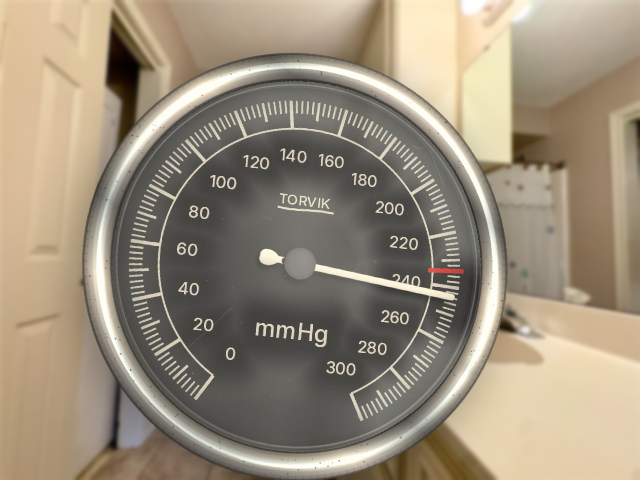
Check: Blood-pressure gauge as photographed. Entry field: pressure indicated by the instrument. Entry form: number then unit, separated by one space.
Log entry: 244 mmHg
